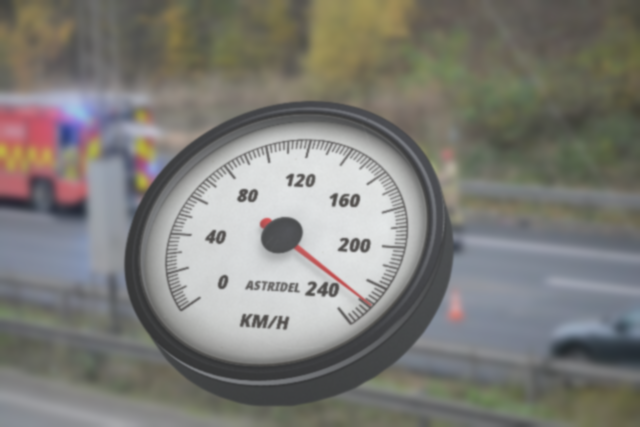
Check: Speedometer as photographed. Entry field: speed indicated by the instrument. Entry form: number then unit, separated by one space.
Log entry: 230 km/h
